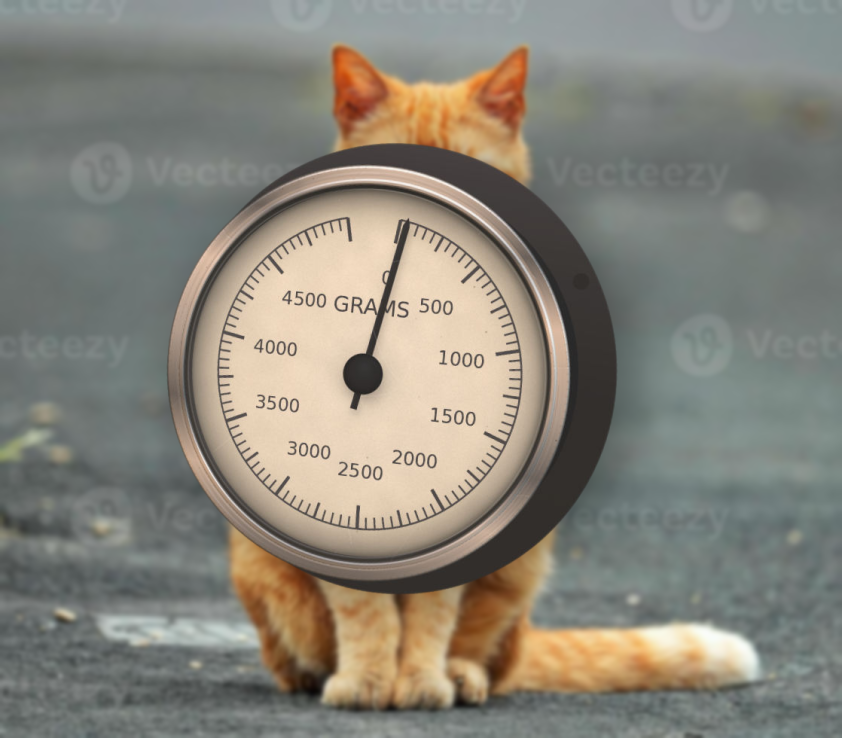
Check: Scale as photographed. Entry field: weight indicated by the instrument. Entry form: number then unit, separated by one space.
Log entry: 50 g
